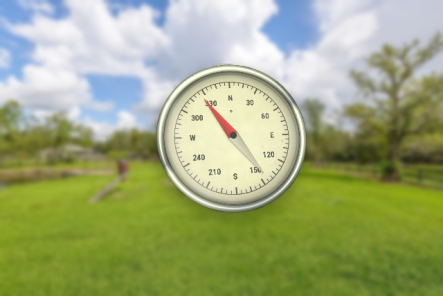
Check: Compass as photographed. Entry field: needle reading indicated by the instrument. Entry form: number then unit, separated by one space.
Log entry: 325 °
